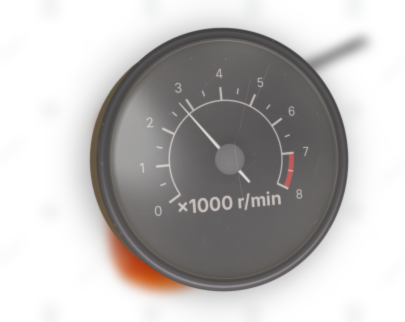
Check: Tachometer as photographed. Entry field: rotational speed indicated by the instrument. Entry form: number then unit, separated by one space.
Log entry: 2750 rpm
